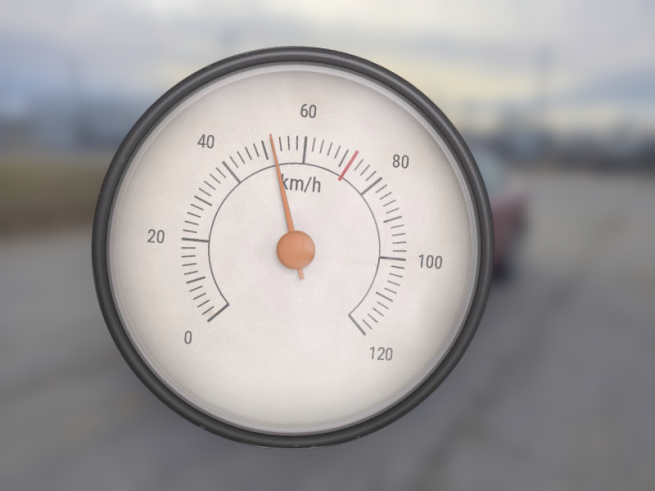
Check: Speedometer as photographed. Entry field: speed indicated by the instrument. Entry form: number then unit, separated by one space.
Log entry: 52 km/h
